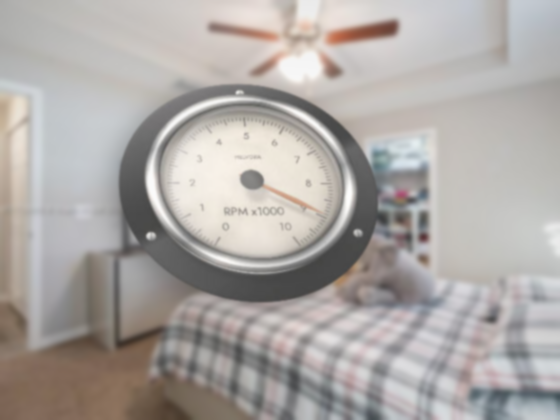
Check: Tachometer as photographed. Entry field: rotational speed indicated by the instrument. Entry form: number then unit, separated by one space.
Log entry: 9000 rpm
